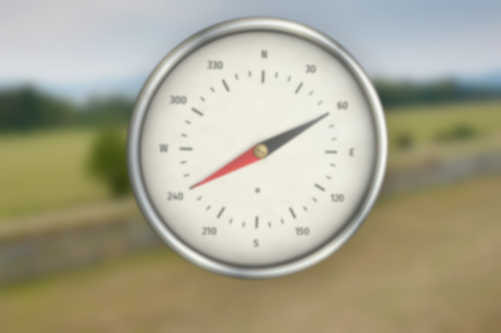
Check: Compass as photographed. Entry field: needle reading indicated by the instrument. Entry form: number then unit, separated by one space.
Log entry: 240 °
